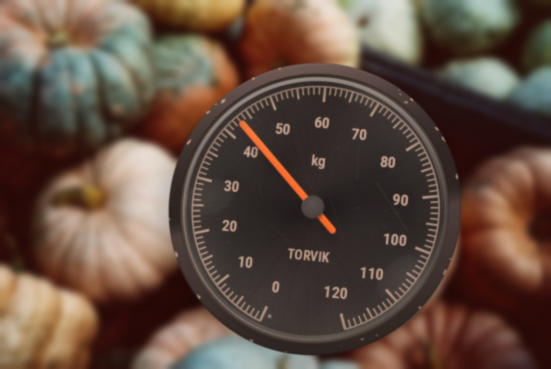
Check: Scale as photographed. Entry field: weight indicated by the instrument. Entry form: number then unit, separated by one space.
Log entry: 43 kg
